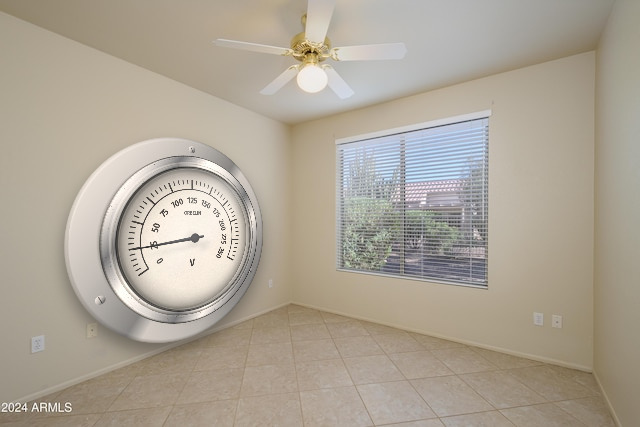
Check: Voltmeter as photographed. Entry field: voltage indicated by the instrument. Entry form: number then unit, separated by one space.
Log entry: 25 V
